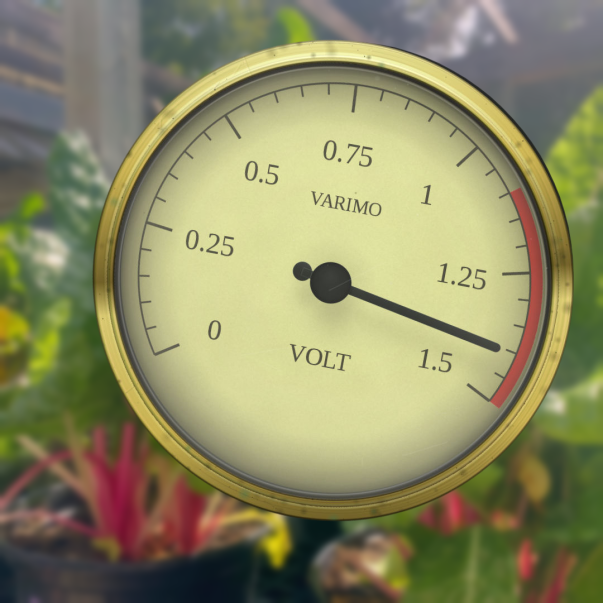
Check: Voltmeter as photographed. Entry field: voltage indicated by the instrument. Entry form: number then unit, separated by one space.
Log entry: 1.4 V
